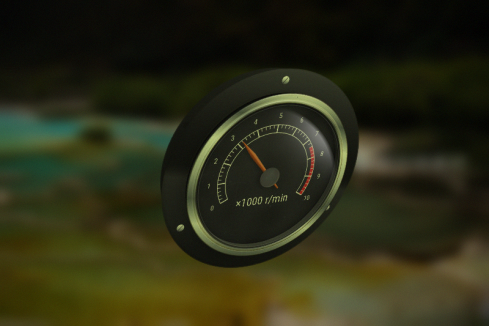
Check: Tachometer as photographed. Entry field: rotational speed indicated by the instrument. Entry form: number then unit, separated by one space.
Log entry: 3200 rpm
